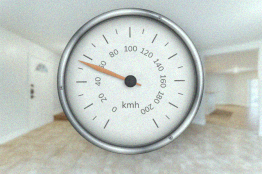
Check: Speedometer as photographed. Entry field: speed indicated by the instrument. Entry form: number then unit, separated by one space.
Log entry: 55 km/h
